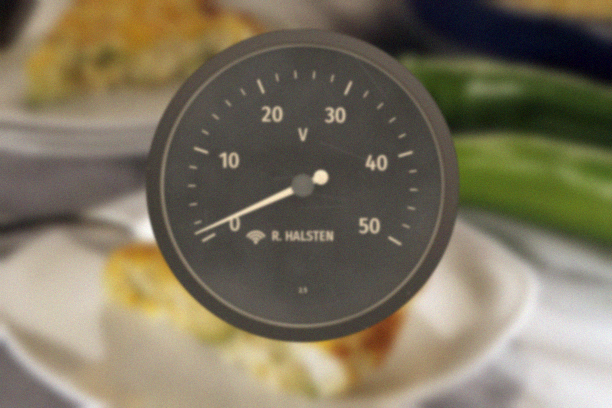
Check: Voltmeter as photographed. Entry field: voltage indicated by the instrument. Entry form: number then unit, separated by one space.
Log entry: 1 V
